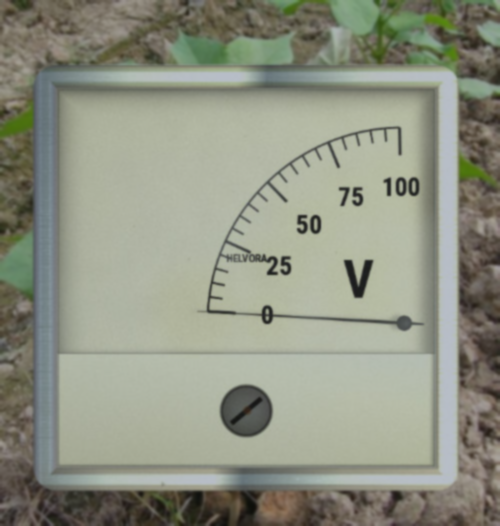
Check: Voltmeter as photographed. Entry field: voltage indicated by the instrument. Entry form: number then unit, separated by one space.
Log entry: 0 V
